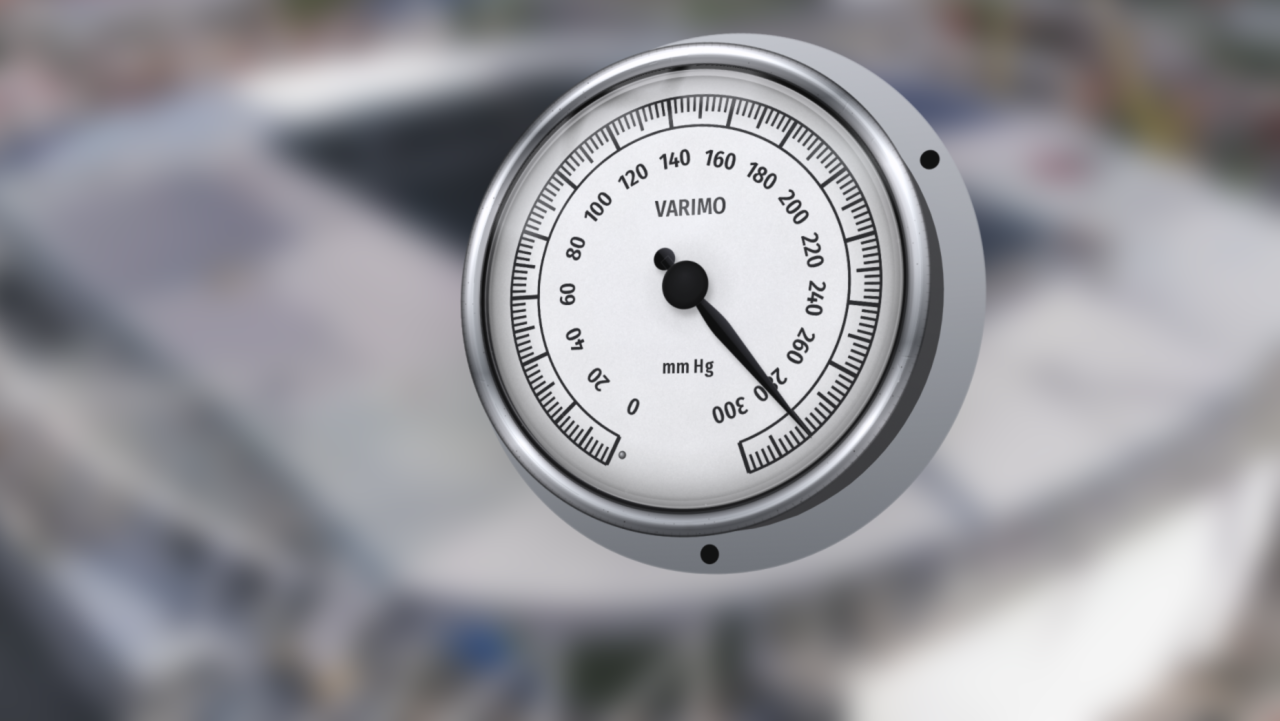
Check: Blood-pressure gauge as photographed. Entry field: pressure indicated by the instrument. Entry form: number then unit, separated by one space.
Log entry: 280 mmHg
